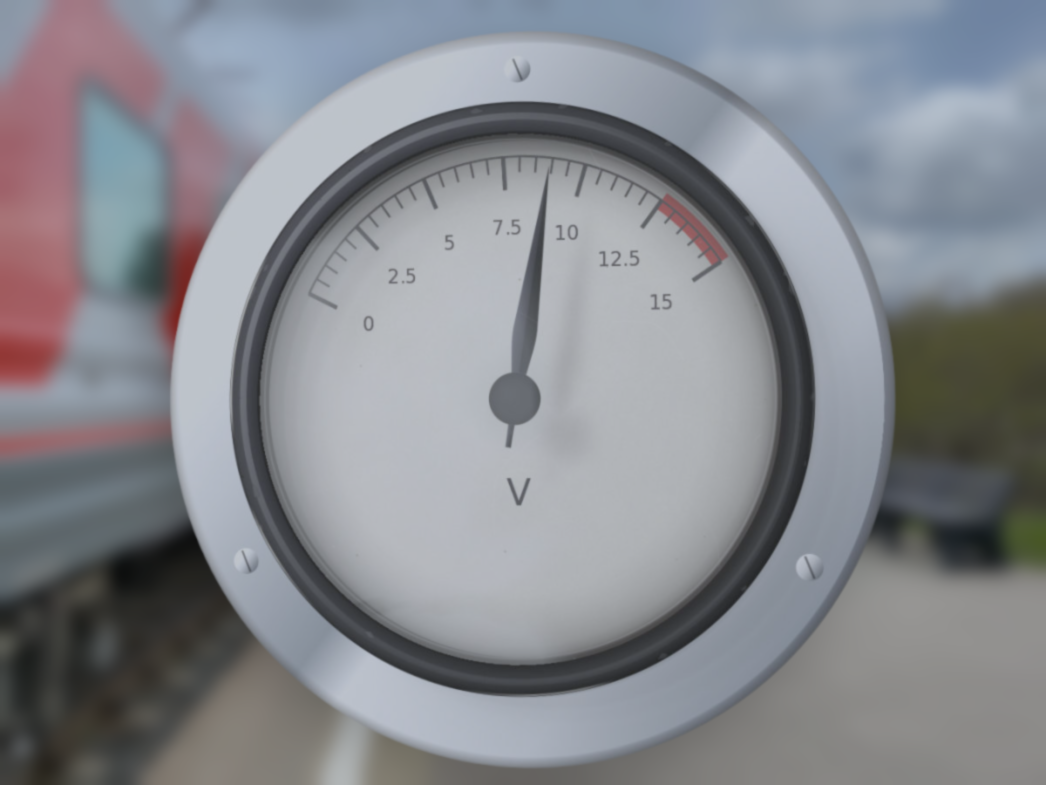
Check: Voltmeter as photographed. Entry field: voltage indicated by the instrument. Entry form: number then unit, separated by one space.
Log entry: 9 V
